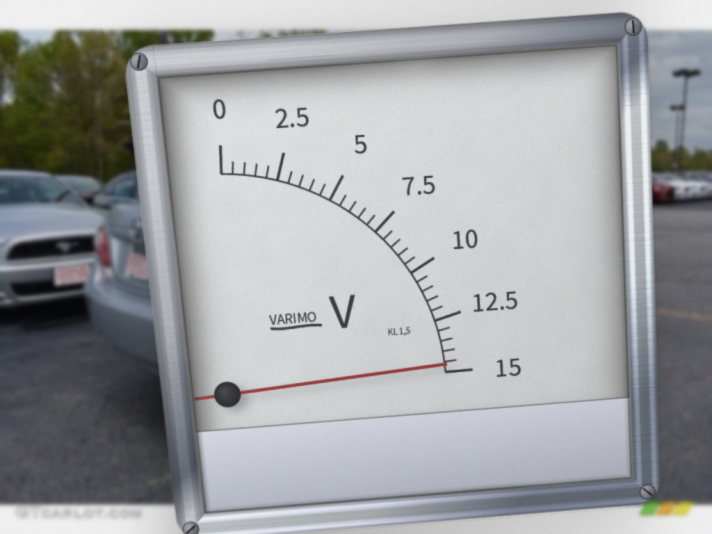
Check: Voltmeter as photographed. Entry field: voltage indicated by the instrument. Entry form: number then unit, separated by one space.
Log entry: 14.5 V
